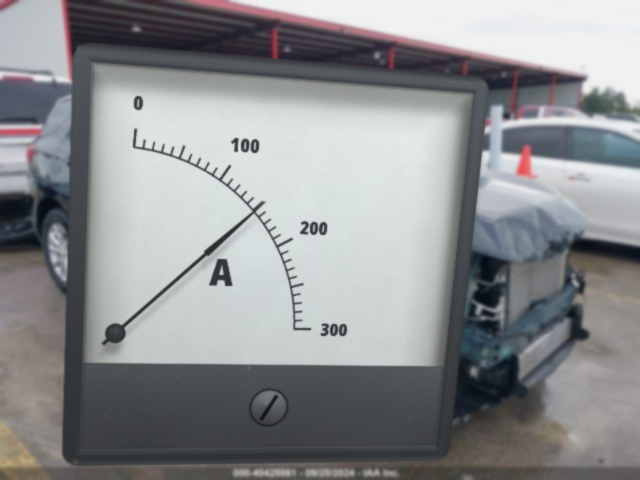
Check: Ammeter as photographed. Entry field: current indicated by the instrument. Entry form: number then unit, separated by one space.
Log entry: 150 A
